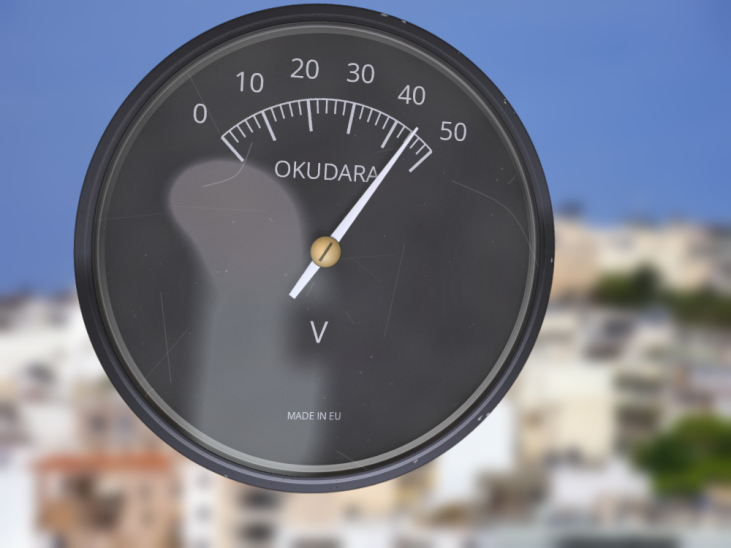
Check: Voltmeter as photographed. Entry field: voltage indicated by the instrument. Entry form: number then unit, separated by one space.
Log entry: 44 V
